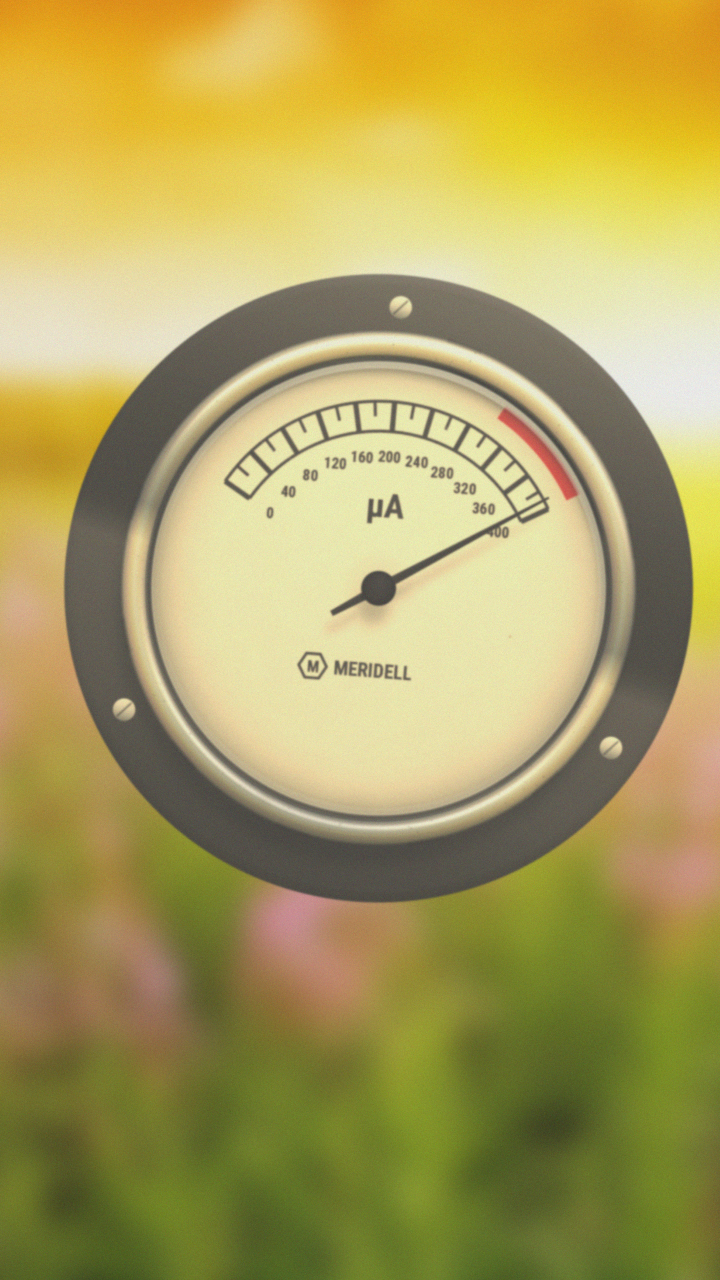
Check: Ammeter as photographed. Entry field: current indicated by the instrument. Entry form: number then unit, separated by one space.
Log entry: 390 µA
